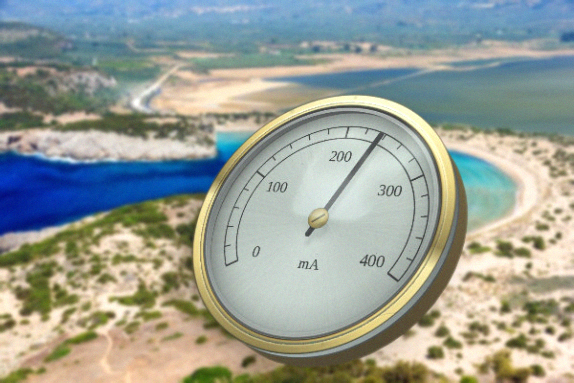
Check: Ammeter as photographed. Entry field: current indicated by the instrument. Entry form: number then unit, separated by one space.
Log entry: 240 mA
